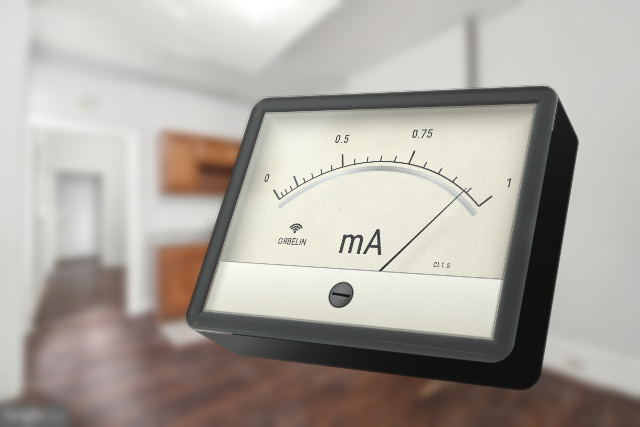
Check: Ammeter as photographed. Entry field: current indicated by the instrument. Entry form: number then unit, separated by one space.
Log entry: 0.95 mA
